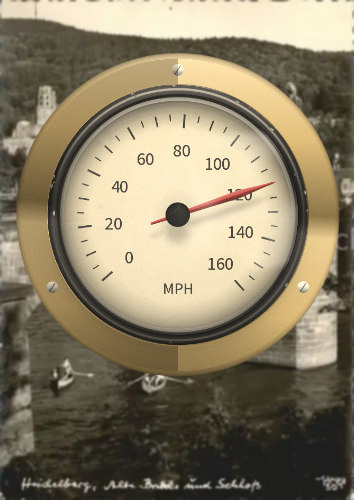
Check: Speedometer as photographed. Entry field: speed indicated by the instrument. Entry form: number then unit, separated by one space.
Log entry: 120 mph
